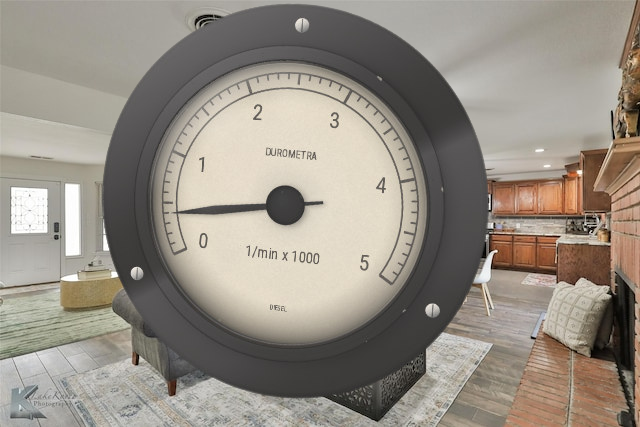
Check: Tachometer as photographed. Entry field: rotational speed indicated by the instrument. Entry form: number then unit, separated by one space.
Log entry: 400 rpm
